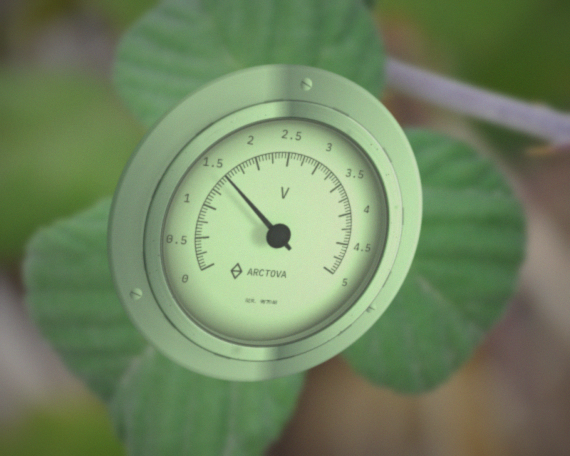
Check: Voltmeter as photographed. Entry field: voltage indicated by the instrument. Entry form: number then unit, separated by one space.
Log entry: 1.5 V
